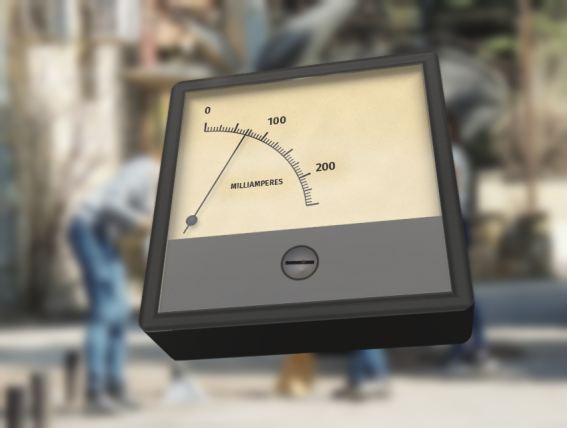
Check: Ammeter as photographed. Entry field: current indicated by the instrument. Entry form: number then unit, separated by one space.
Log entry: 75 mA
